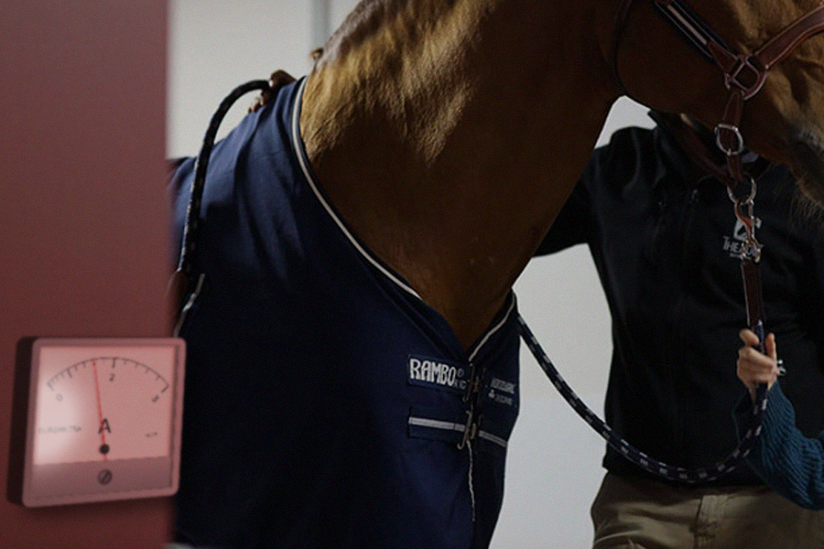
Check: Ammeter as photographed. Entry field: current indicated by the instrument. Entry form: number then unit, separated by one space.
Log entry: 1.6 A
